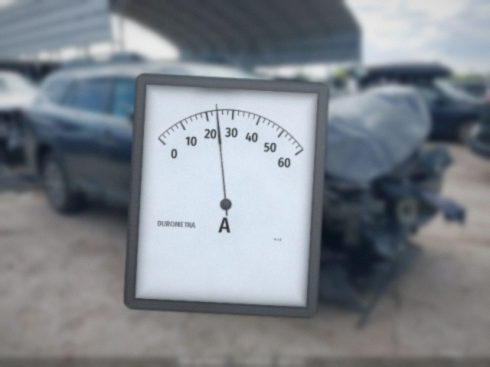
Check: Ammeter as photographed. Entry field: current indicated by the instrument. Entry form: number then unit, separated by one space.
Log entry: 24 A
